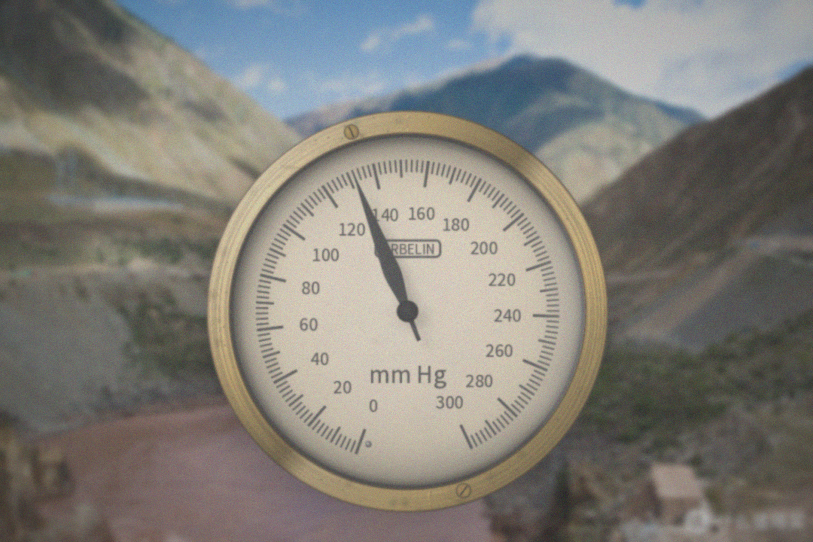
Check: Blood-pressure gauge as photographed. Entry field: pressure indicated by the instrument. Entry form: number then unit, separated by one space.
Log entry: 132 mmHg
